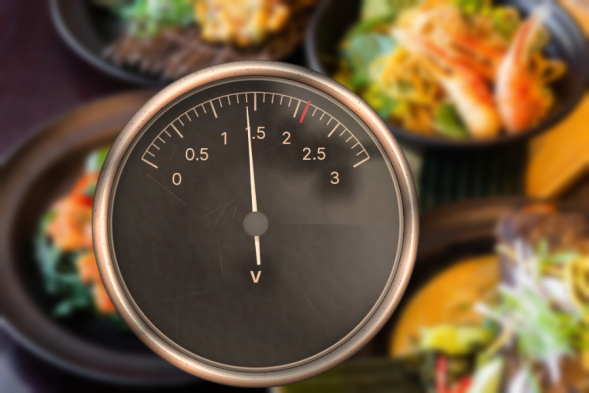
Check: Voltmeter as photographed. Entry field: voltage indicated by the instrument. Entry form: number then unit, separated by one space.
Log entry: 1.4 V
